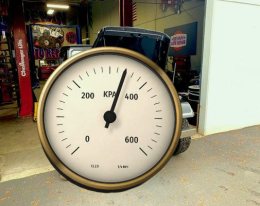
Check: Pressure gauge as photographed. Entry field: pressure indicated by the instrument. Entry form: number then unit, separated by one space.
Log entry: 340 kPa
